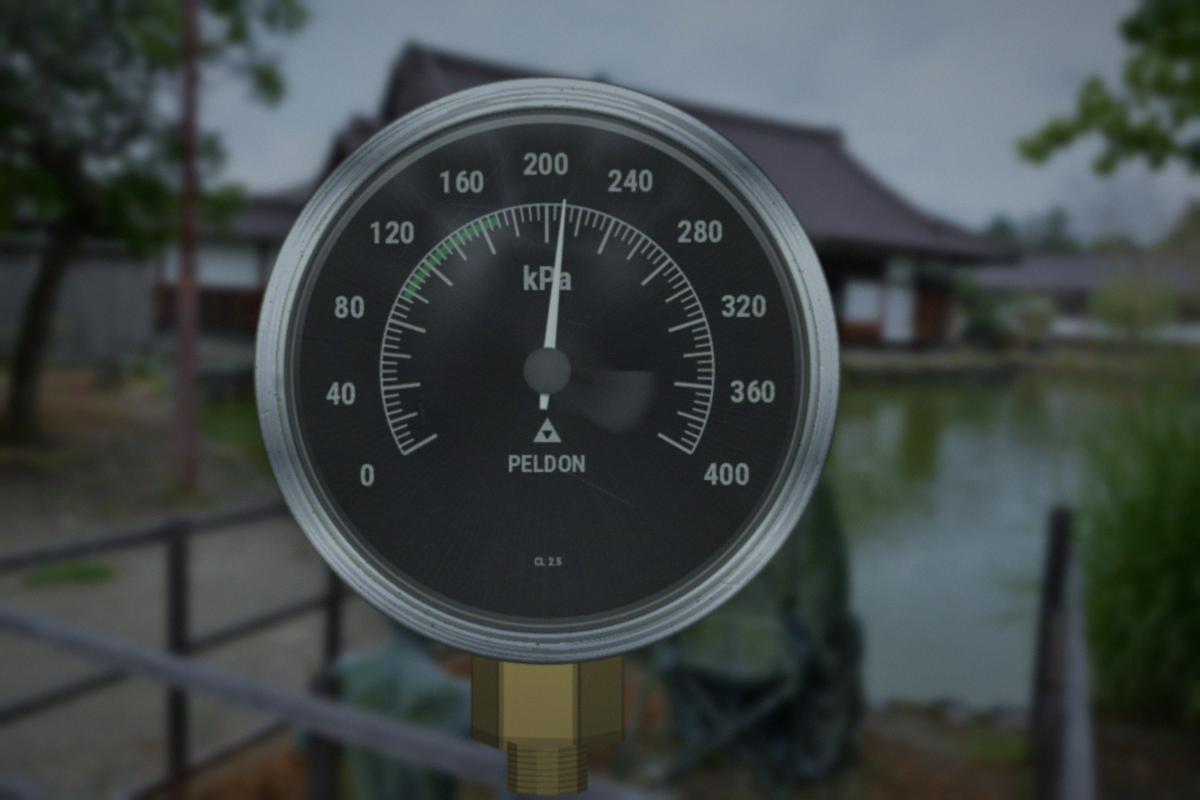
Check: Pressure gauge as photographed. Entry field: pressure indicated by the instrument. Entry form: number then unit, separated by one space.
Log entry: 210 kPa
